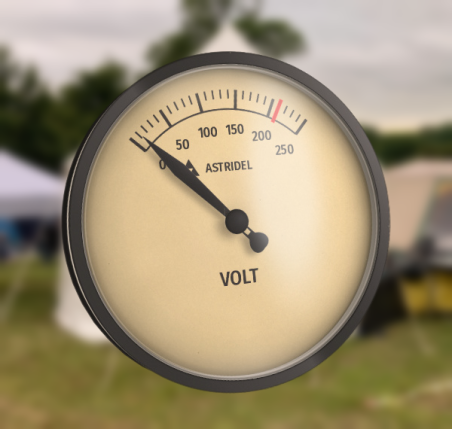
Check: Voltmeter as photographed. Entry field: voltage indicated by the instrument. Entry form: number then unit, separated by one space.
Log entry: 10 V
